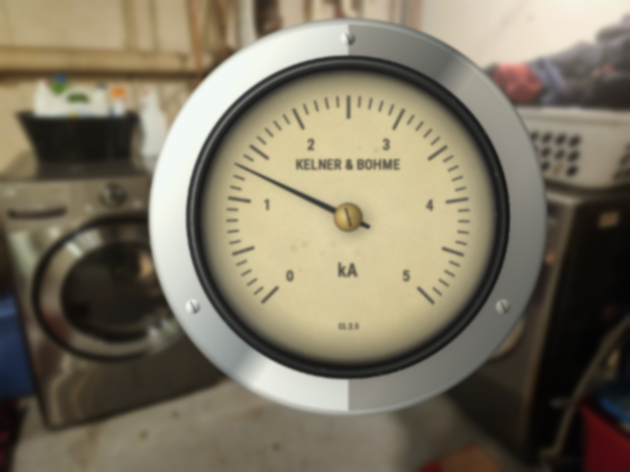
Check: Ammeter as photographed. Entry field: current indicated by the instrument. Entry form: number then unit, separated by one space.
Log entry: 1.3 kA
